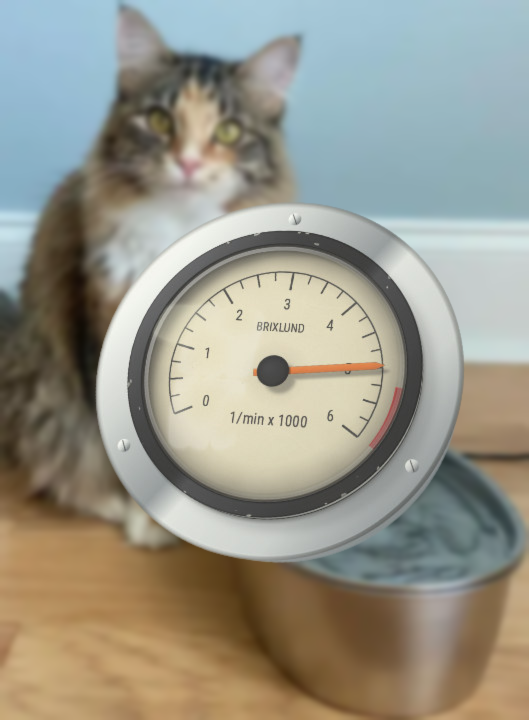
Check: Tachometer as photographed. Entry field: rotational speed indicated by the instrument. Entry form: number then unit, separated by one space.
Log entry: 5000 rpm
